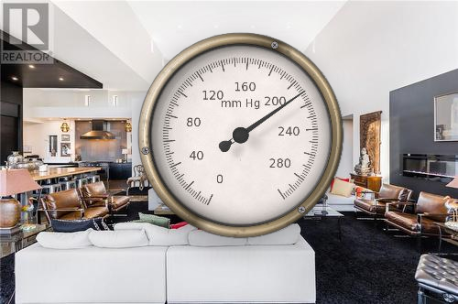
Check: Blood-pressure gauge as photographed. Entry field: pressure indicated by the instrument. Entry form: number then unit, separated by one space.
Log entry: 210 mmHg
